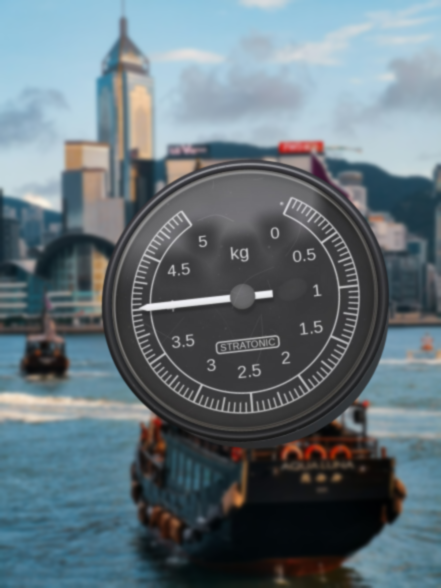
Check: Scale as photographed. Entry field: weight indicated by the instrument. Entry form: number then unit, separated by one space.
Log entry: 4 kg
